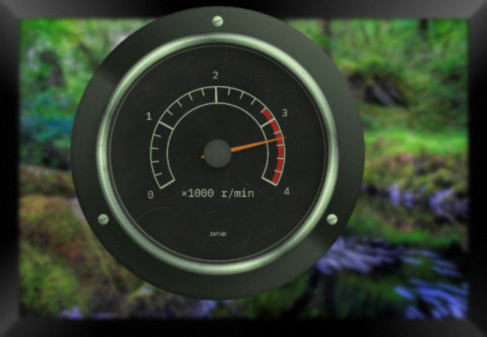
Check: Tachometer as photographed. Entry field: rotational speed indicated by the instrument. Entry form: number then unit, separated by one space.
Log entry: 3300 rpm
